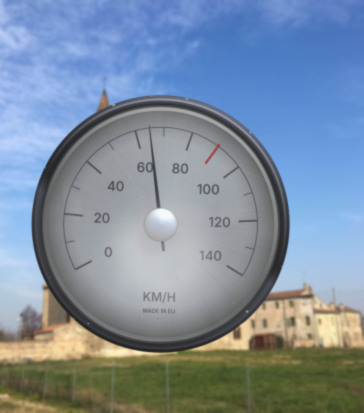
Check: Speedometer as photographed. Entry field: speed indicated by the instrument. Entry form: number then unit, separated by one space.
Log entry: 65 km/h
